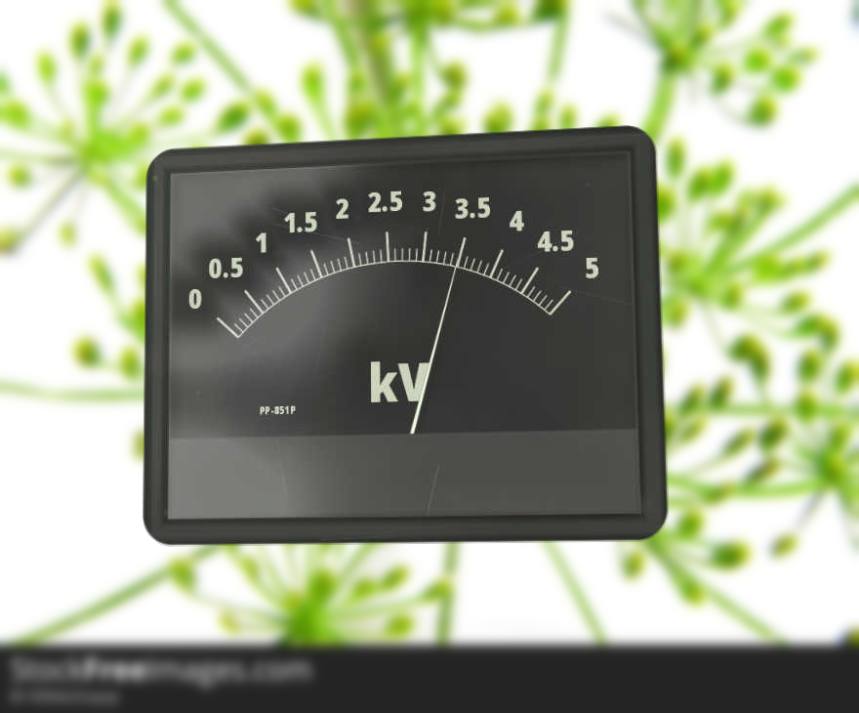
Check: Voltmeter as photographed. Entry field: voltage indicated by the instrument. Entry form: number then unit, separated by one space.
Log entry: 3.5 kV
